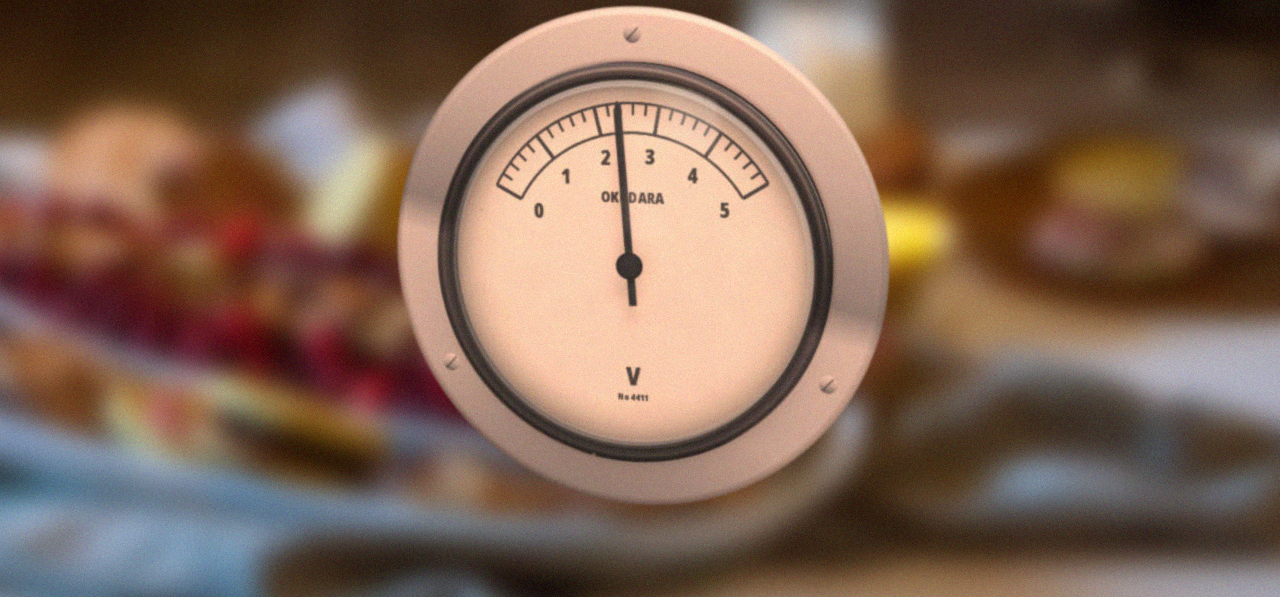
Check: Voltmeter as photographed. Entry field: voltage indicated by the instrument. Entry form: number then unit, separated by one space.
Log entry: 2.4 V
